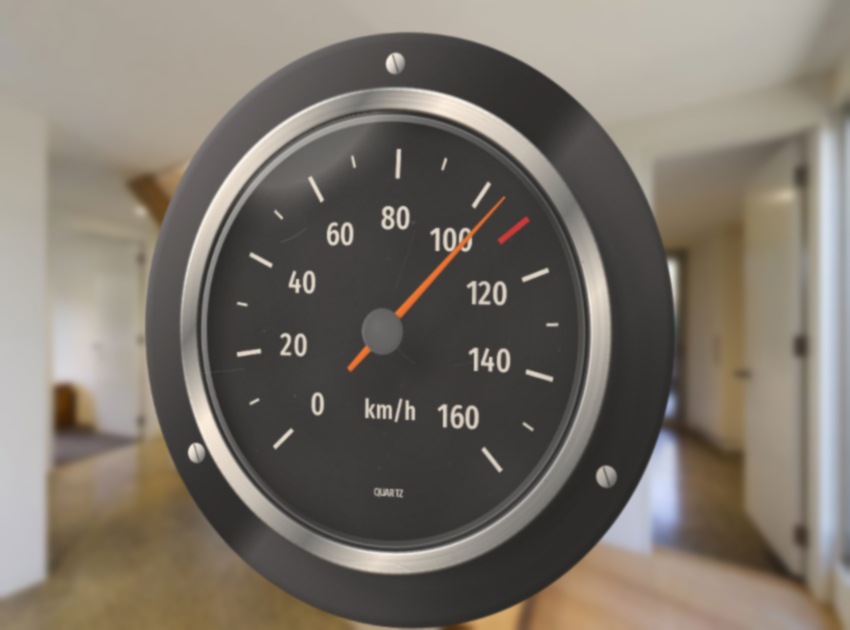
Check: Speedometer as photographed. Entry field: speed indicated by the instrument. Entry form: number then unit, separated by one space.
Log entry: 105 km/h
